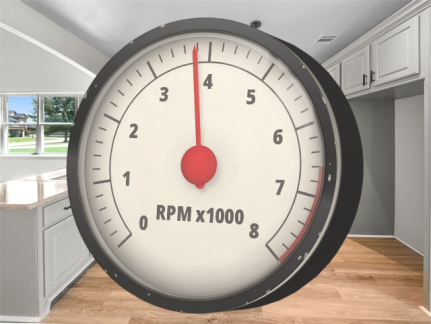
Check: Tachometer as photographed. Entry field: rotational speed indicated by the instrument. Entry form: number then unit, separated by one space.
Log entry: 3800 rpm
